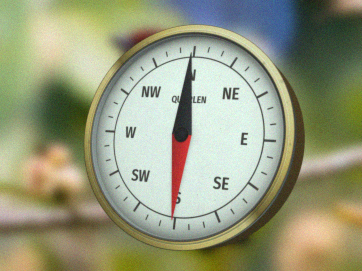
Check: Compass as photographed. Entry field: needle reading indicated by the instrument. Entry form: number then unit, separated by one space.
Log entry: 180 °
